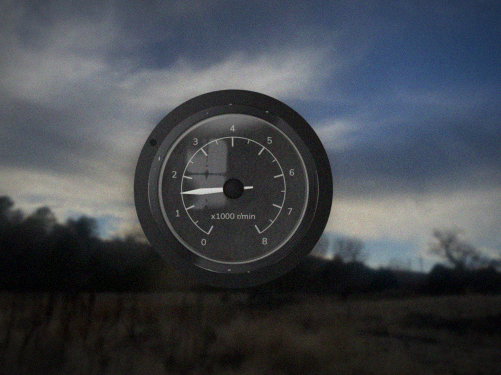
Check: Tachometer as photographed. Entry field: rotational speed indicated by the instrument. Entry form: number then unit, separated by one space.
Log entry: 1500 rpm
